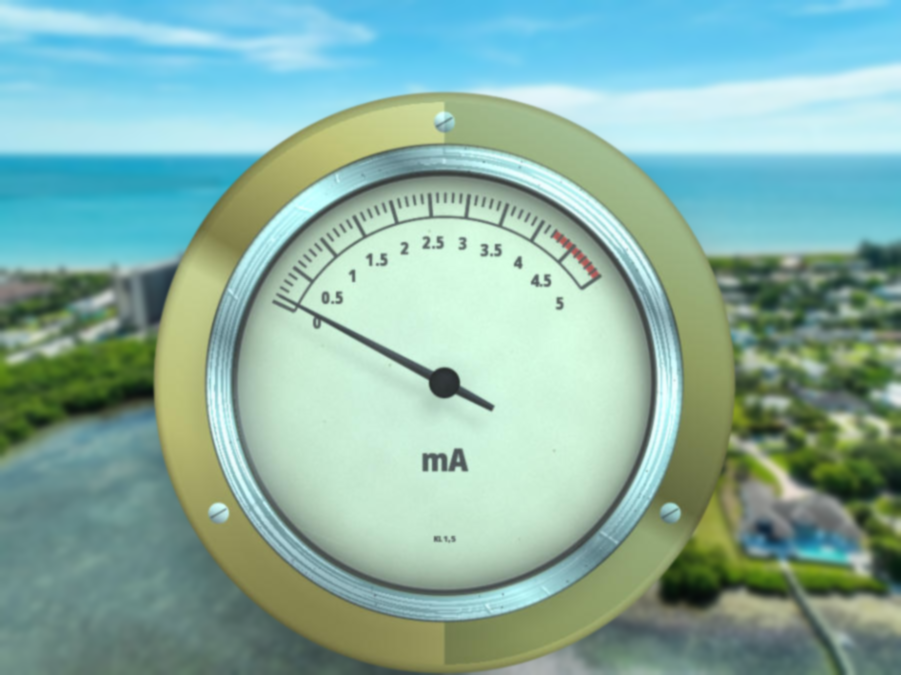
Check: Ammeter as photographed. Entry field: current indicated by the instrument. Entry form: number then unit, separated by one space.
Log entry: 0.1 mA
